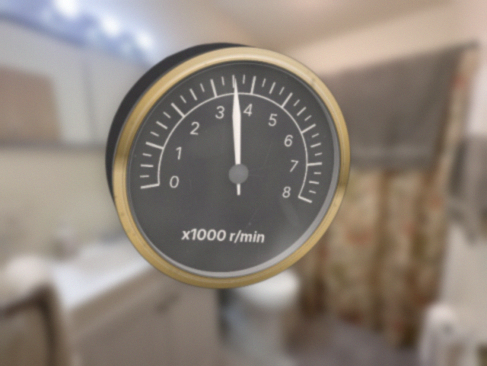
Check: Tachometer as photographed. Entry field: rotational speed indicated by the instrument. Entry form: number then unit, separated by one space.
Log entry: 3500 rpm
